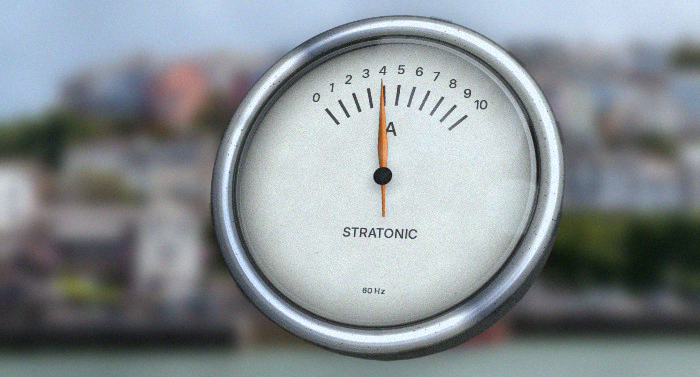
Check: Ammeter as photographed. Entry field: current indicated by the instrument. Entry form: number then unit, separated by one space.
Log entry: 4 A
